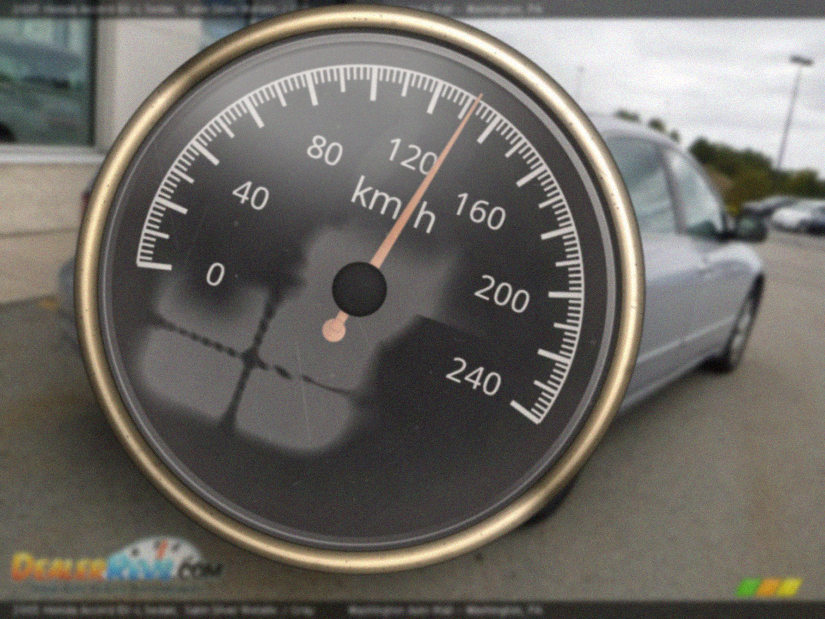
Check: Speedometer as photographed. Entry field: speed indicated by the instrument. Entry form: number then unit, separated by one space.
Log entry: 132 km/h
